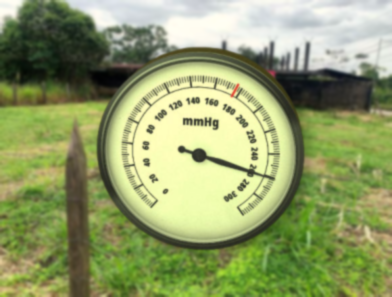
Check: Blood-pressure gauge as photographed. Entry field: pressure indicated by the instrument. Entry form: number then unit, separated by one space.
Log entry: 260 mmHg
